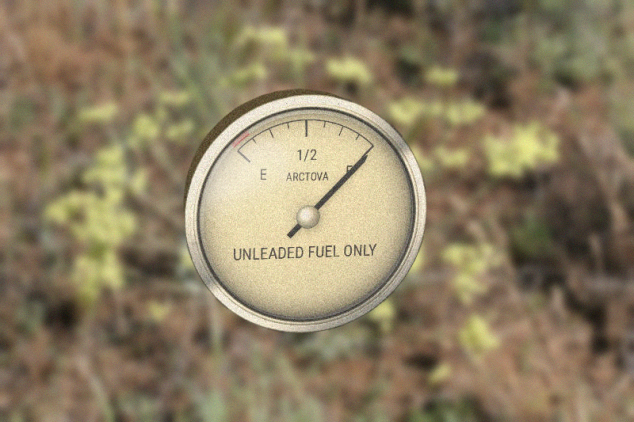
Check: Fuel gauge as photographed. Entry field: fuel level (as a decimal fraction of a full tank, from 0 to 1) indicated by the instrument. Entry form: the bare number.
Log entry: 1
